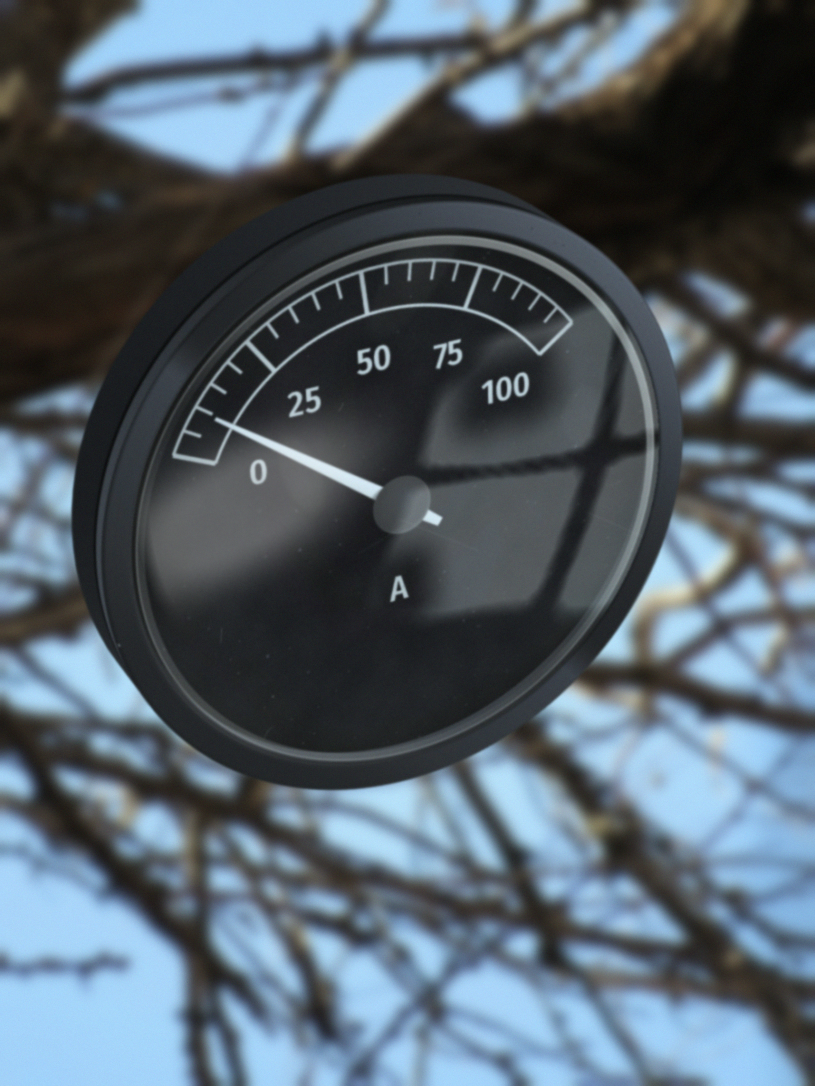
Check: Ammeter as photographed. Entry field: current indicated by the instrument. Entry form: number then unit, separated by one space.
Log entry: 10 A
